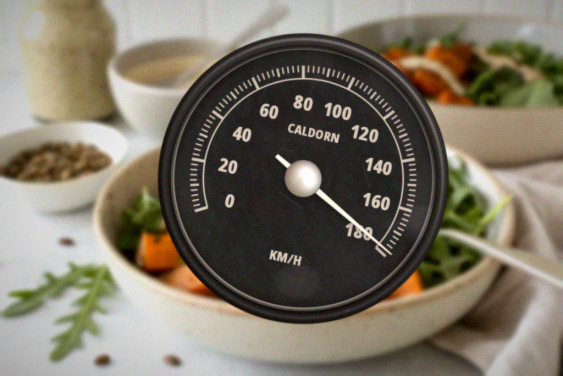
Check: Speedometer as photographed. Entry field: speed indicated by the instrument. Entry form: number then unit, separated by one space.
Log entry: 178 km/h
